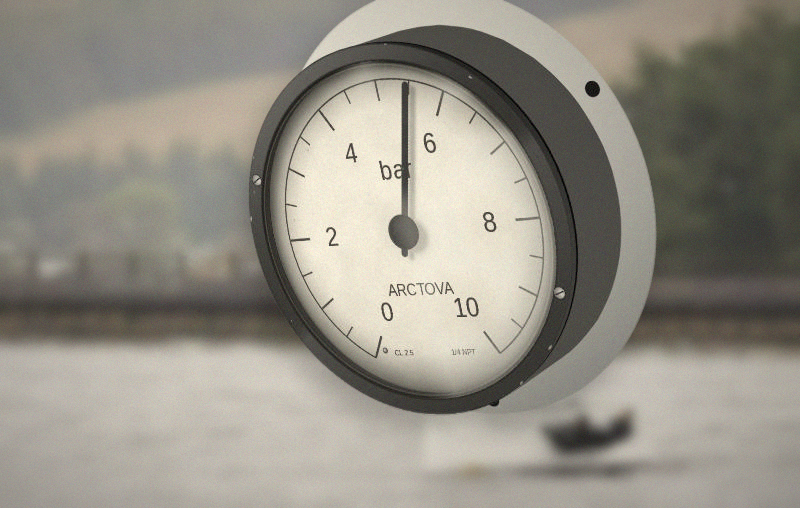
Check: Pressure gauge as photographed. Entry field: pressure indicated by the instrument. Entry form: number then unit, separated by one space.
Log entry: 5.5 bar
